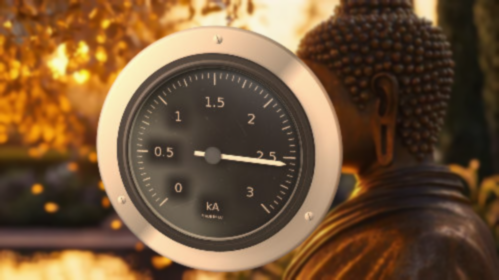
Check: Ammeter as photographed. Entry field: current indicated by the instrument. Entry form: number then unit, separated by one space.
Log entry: 2.55 kA
